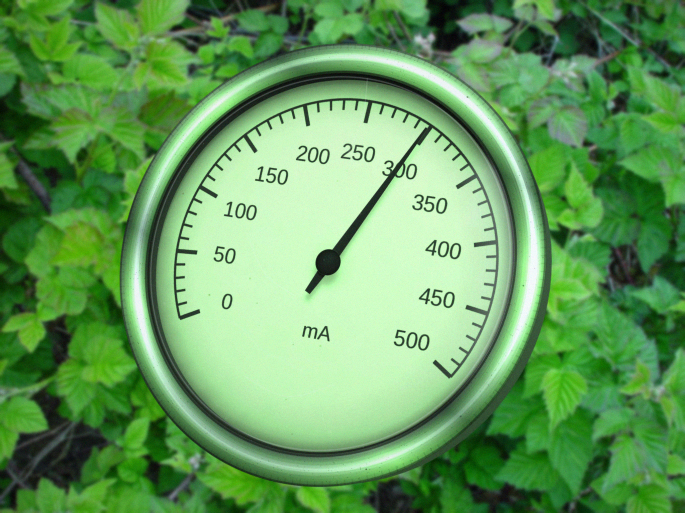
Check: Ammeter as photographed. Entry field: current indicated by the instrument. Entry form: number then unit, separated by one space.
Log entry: 300 mA
